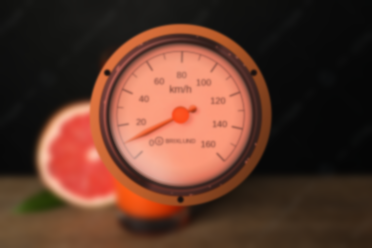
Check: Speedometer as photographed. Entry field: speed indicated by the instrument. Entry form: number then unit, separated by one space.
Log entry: 10 km/h
